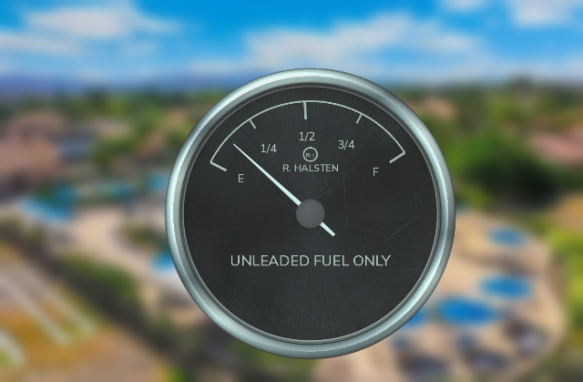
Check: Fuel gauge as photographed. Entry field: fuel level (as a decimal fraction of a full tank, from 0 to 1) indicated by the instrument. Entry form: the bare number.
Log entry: 0.125
